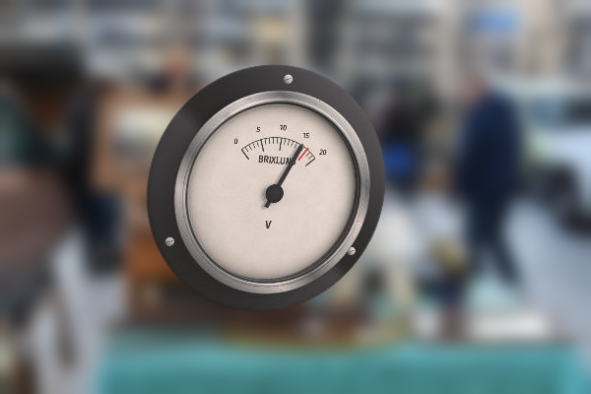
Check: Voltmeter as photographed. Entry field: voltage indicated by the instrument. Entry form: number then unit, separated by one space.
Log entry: 15 V
